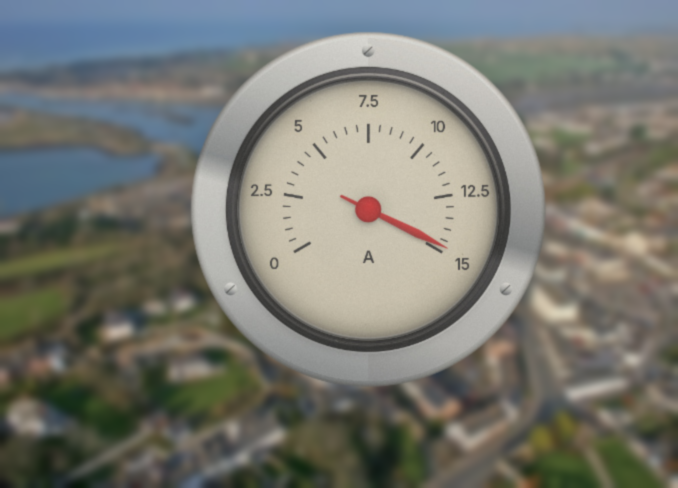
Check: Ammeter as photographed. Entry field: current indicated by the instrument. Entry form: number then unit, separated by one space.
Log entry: 14.75 A
